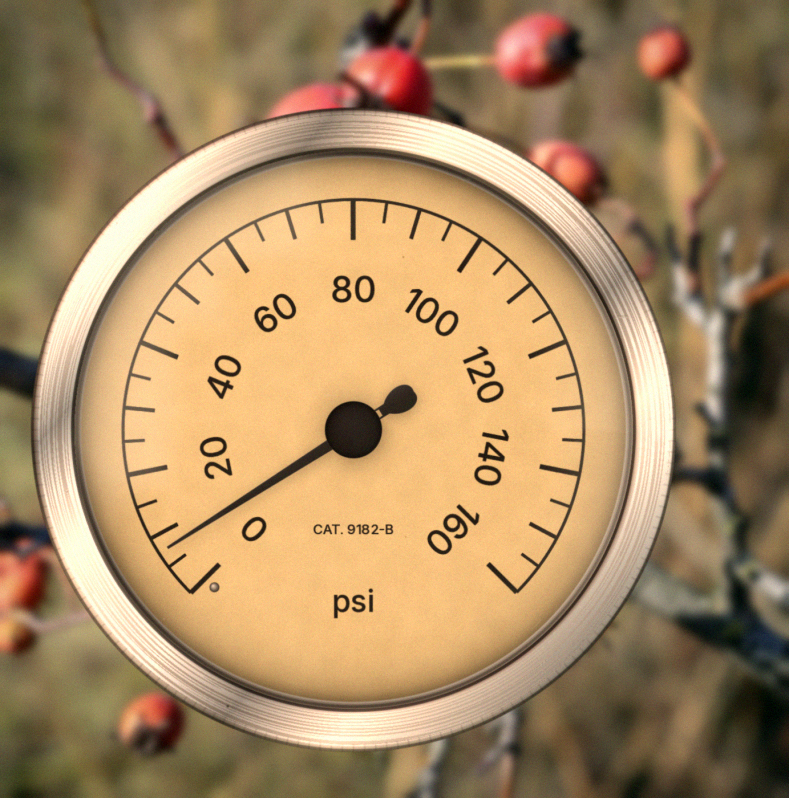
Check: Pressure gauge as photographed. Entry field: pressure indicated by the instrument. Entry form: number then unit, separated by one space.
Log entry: 7.5 psi
